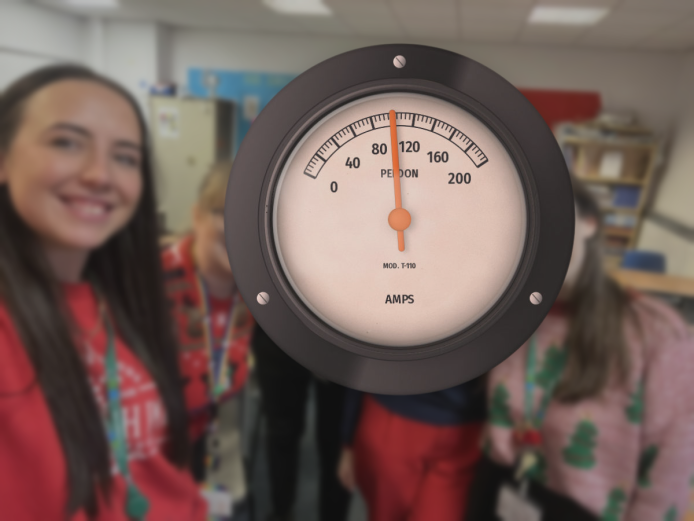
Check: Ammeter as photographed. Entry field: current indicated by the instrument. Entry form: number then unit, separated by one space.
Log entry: 100 A
